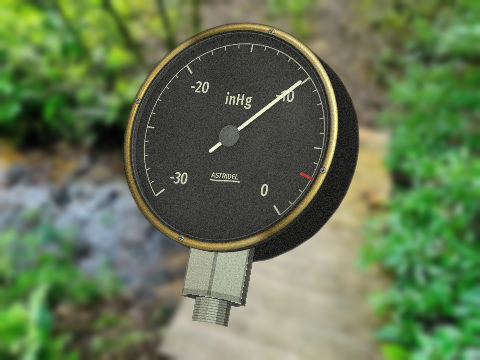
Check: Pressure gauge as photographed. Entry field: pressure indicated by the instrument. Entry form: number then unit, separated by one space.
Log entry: -10 inHg
